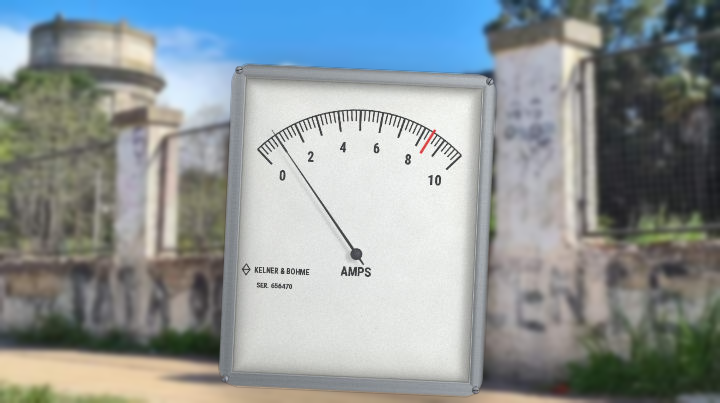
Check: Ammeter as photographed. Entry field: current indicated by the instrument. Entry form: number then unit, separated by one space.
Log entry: 1 A
